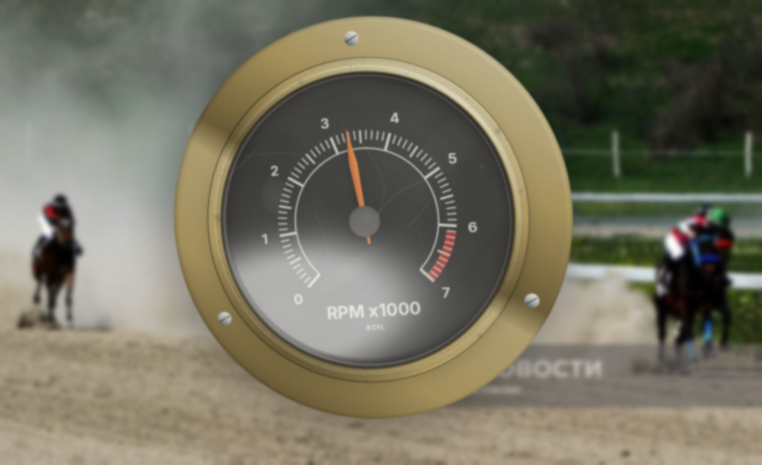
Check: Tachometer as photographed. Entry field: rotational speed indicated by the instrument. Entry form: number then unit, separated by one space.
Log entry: 3300 rpm
